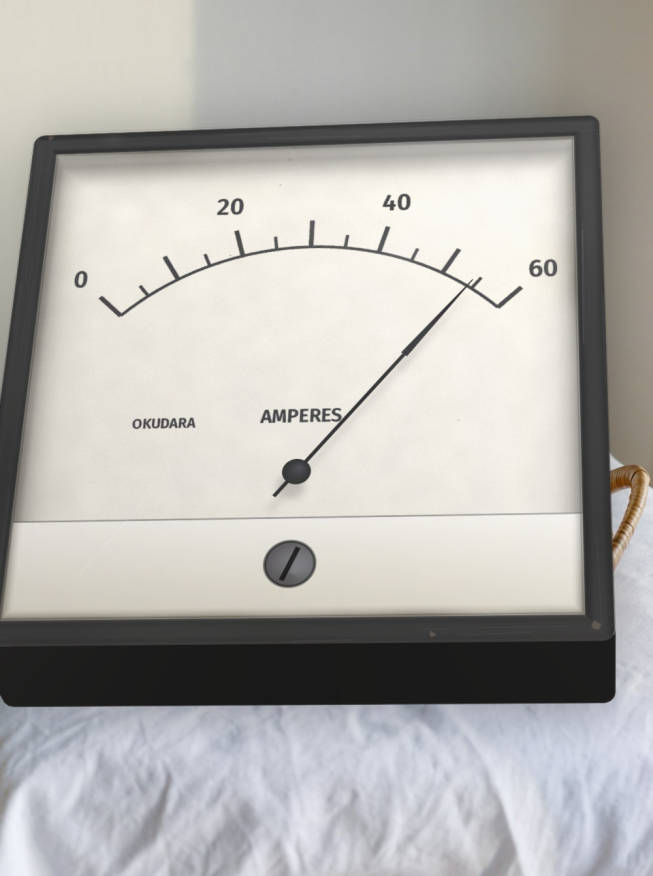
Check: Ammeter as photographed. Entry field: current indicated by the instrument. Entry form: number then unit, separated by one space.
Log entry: 55 A
